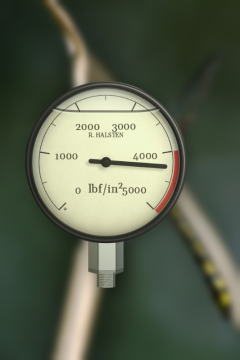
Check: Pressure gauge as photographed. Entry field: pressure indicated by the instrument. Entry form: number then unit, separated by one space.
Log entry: 4250 psi
